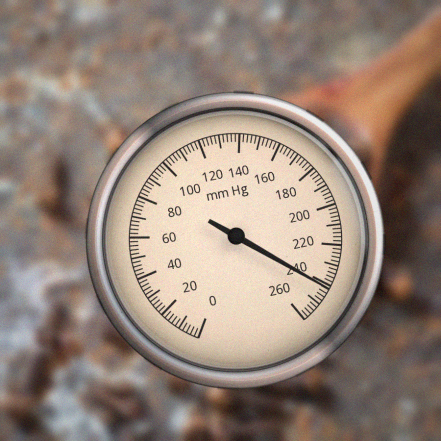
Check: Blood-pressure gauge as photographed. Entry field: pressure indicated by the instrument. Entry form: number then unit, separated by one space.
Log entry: 242 mmHg
